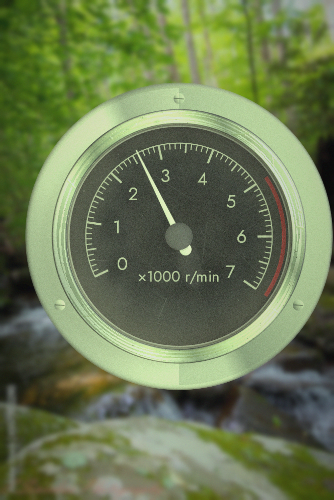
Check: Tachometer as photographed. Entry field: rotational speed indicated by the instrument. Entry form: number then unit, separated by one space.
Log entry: 2600 rpm
